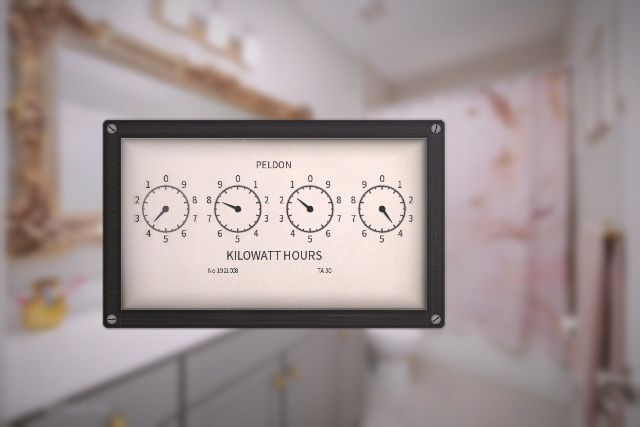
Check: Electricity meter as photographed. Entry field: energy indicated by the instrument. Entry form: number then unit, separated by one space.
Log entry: 3814 kWh
